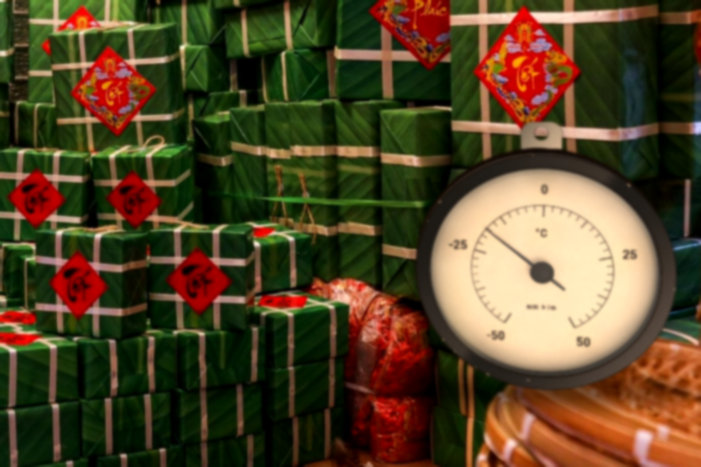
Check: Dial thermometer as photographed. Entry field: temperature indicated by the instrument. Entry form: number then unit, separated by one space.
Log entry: -17.5 °C
